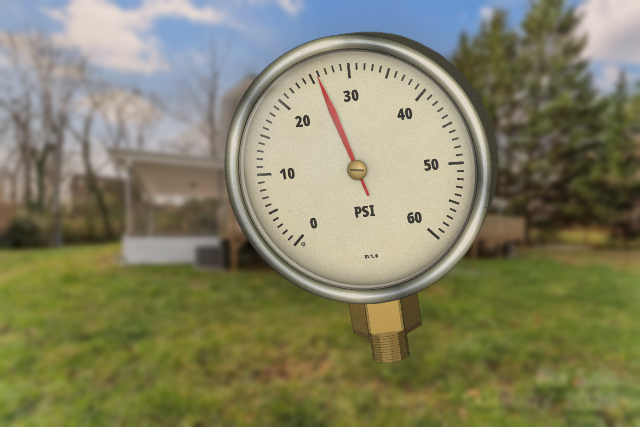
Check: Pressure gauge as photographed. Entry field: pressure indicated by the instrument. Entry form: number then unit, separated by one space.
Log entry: 26 psi
